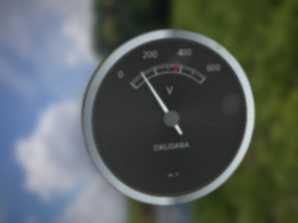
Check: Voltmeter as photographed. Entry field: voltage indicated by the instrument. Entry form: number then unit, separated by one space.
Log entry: 100 V
